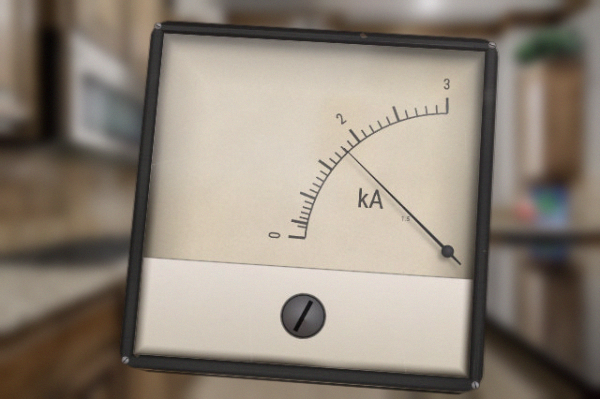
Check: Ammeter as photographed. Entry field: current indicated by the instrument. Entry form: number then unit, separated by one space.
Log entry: 1.8 kA
